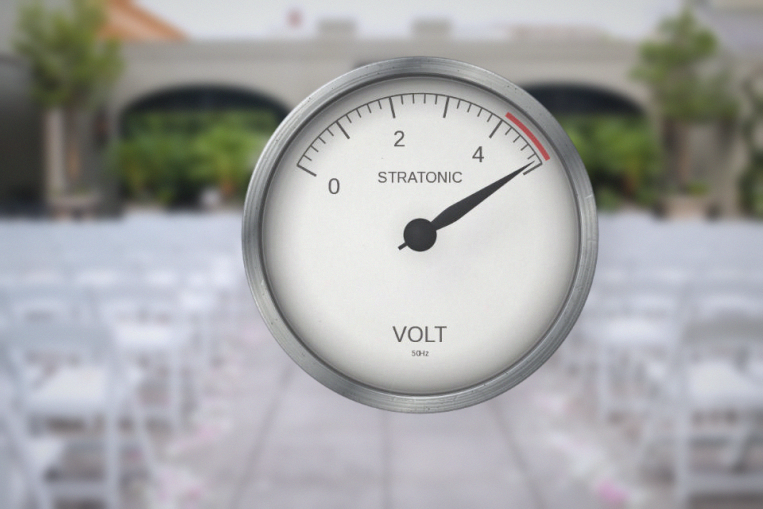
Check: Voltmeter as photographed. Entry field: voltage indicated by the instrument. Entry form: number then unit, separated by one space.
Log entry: 4.9 V
